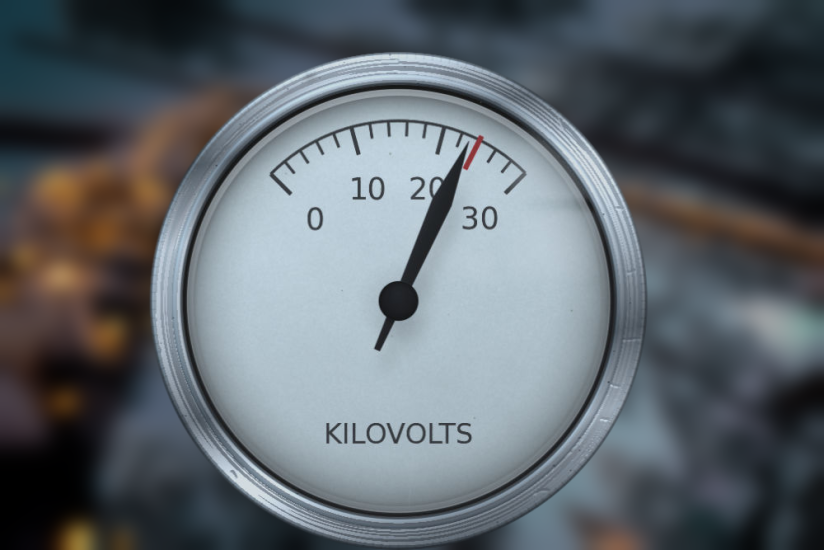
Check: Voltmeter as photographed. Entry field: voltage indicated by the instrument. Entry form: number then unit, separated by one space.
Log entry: 23 kV
